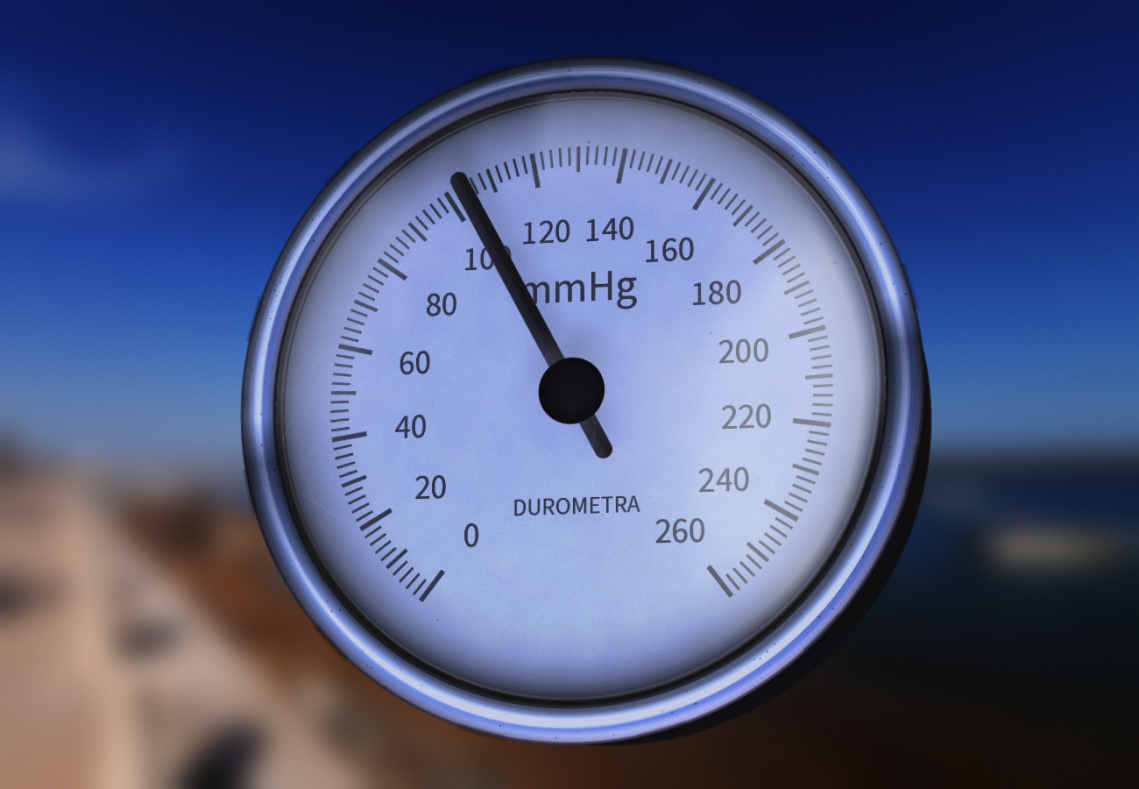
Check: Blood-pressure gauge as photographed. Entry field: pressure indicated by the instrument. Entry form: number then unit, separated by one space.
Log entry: 104 mmHg
